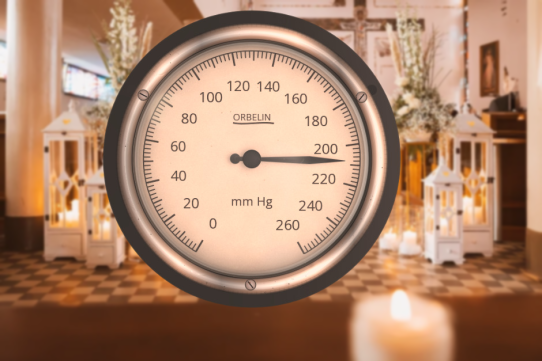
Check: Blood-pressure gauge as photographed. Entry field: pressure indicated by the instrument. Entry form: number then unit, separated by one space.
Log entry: 208 mmHg
